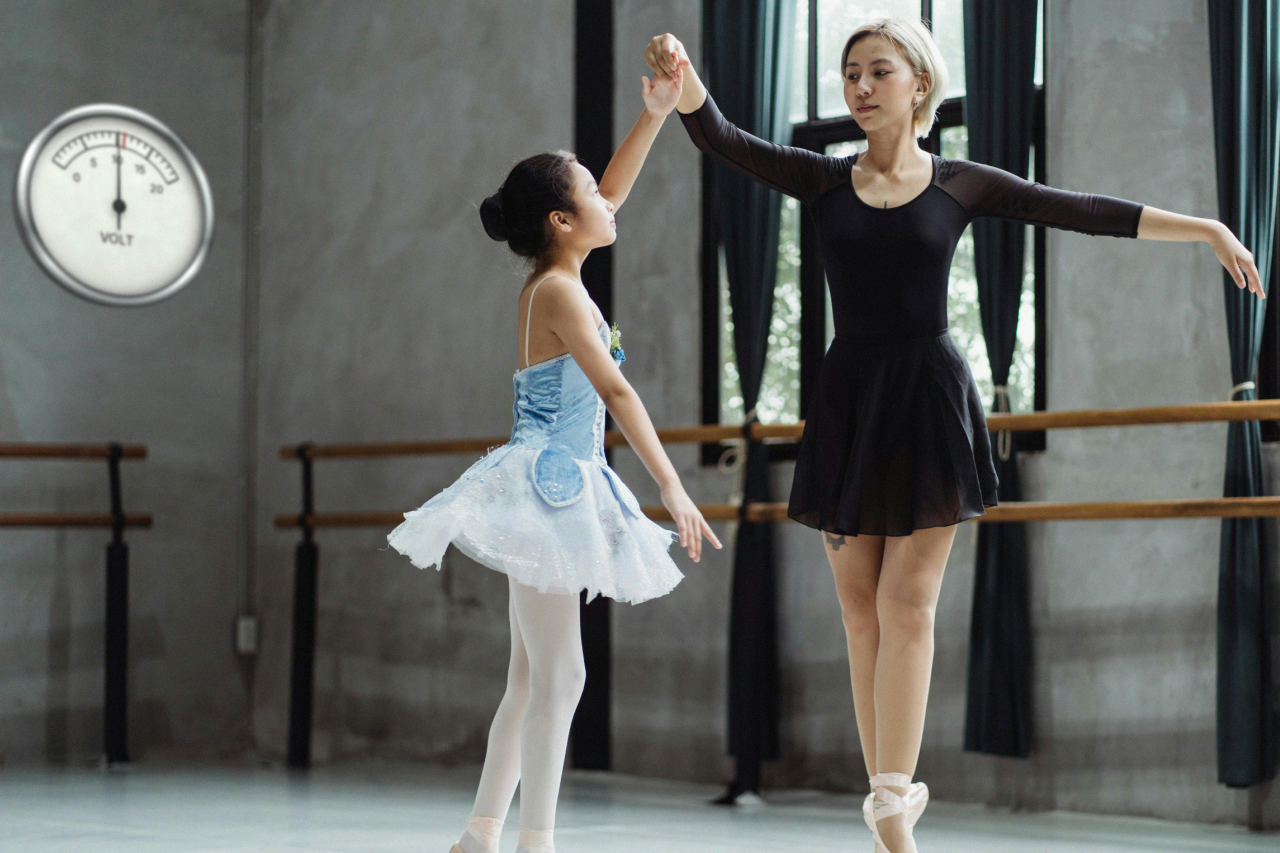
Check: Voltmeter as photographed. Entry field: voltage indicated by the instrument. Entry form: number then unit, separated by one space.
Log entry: 10 V
